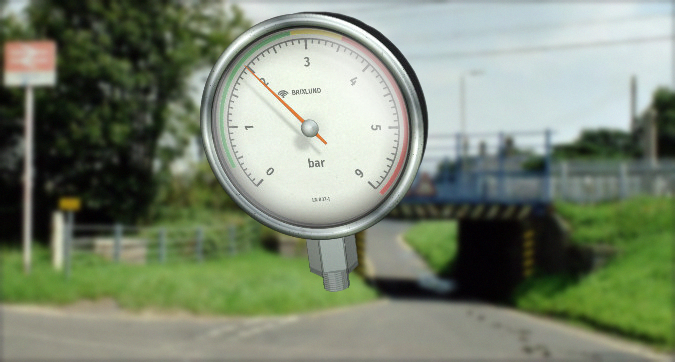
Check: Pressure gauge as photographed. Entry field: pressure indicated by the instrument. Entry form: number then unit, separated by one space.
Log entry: 2 bar
